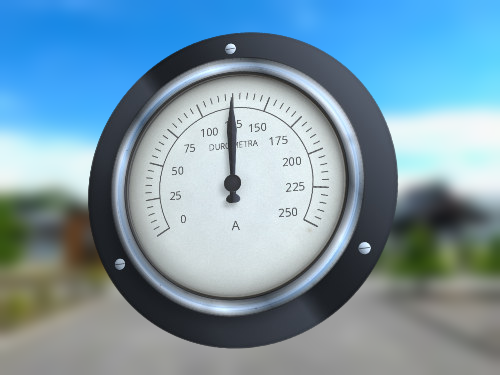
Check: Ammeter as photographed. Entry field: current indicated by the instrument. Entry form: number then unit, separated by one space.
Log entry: 125 A
